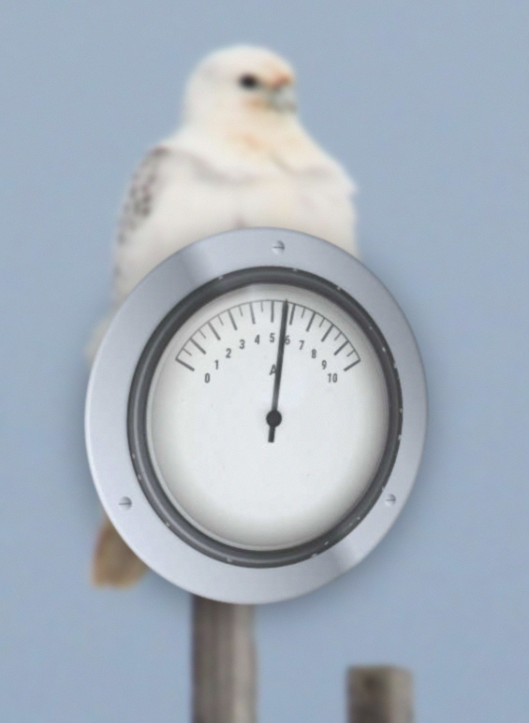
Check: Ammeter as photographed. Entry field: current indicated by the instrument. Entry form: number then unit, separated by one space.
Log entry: 5.5 A
